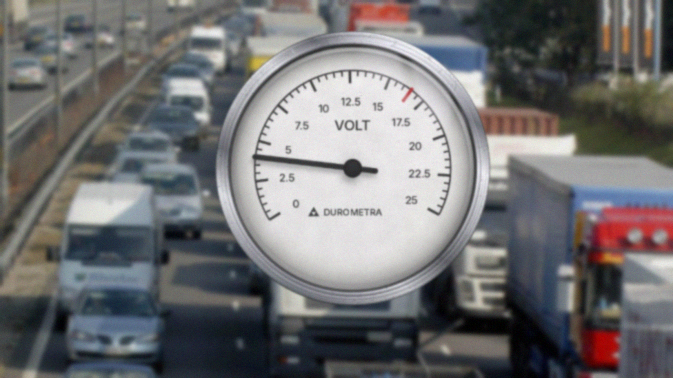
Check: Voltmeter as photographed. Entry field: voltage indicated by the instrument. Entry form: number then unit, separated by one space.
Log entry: 4 V
